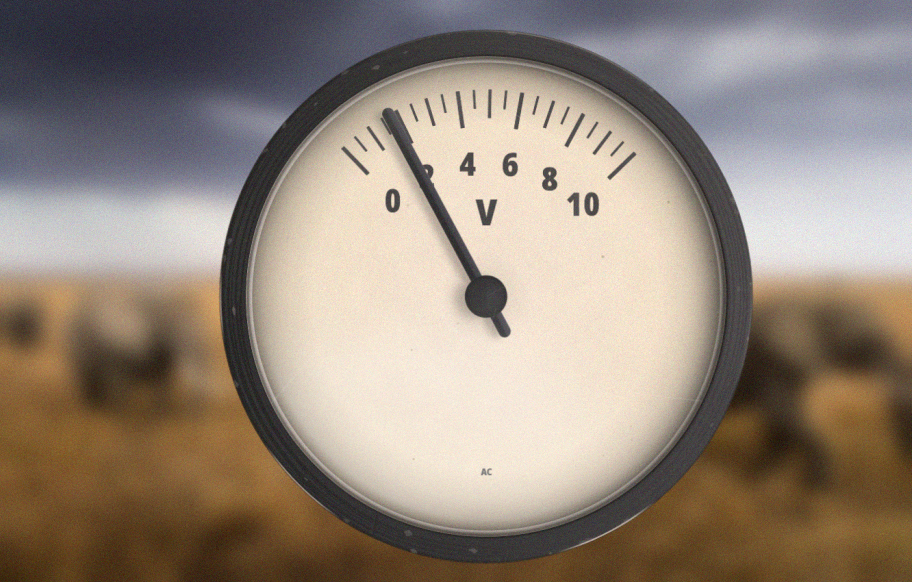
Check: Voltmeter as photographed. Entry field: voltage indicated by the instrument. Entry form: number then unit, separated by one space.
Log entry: 1.75 V
